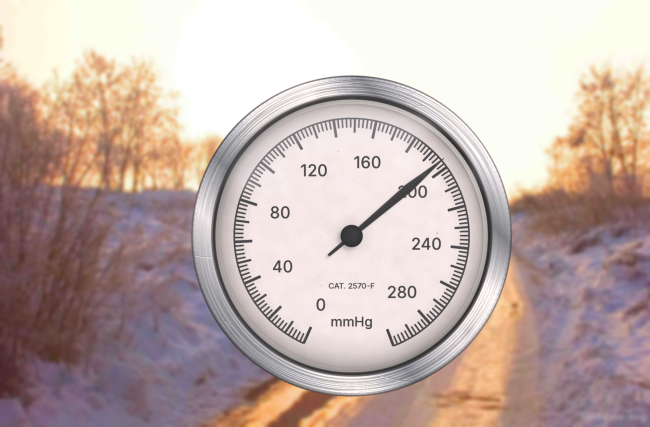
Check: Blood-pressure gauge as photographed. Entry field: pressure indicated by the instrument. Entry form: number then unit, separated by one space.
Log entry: 196 mmHg
